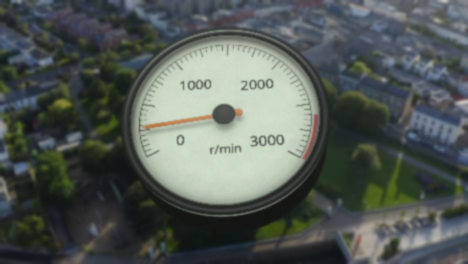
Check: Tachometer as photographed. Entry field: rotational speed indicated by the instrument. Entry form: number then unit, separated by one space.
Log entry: 250 rpm
